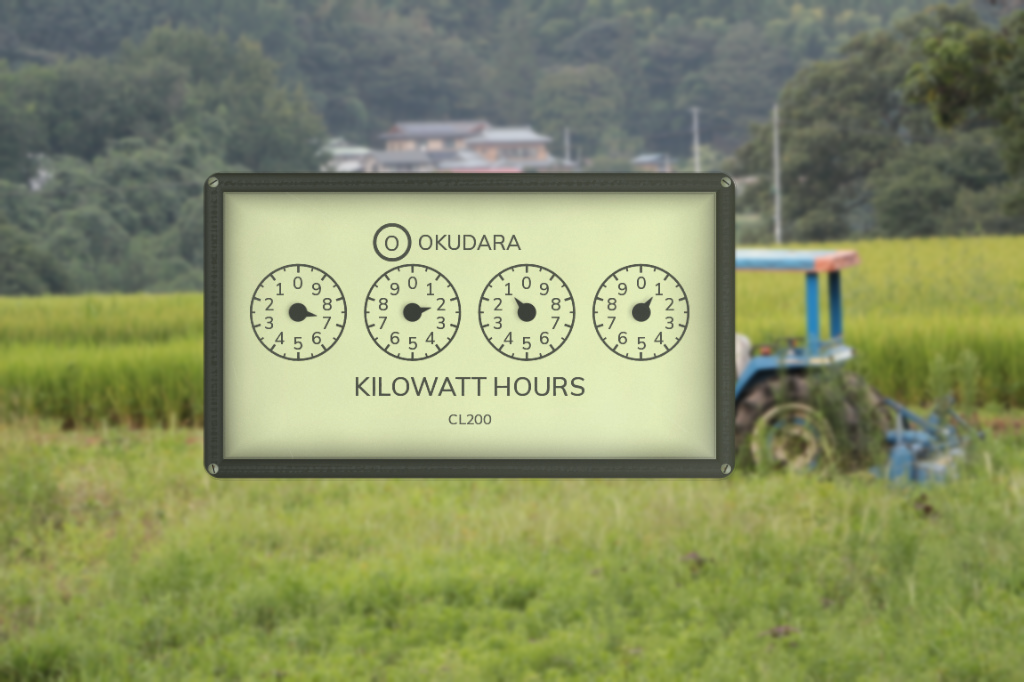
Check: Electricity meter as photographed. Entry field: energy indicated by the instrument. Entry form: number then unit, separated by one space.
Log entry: 7211 kWh
